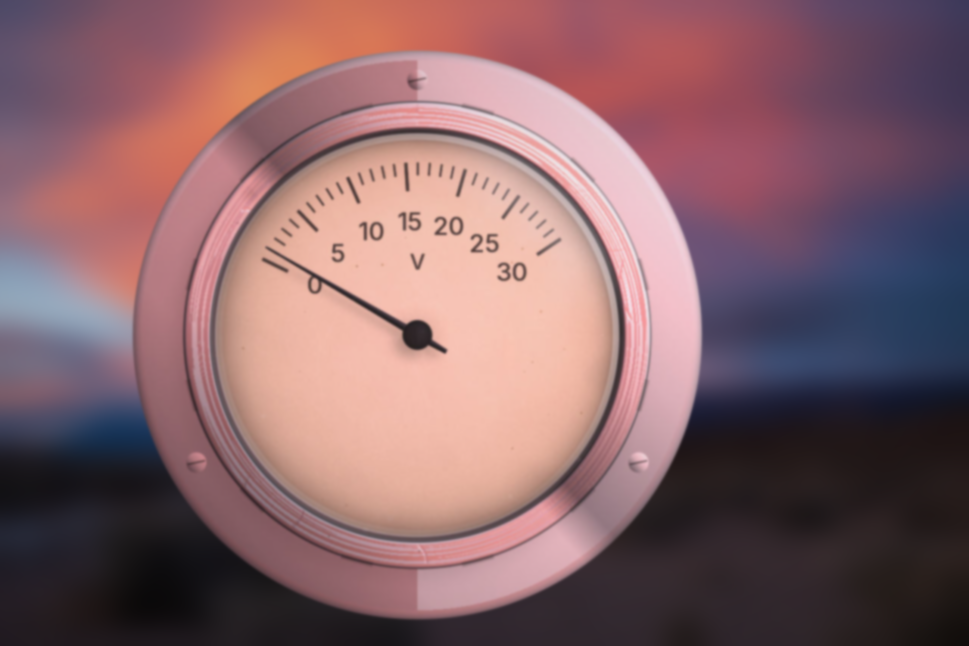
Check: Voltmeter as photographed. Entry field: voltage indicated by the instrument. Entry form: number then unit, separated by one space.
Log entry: 1 V
